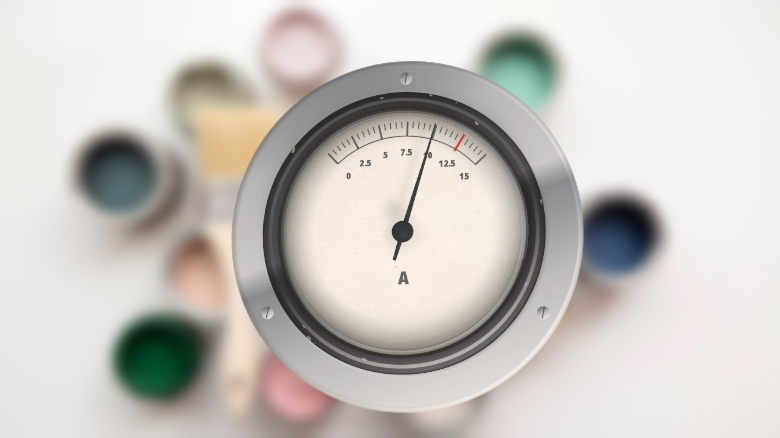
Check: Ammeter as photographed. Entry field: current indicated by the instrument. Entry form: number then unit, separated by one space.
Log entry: 10 A
